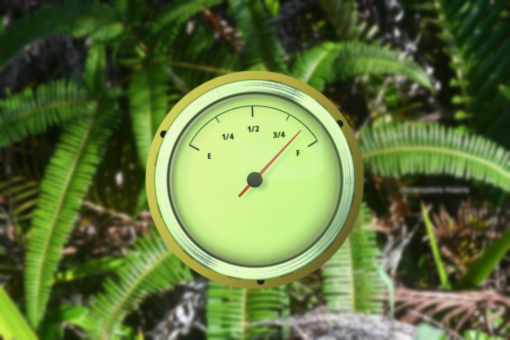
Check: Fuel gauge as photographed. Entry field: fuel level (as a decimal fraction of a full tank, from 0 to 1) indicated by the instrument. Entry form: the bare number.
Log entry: 0.875
